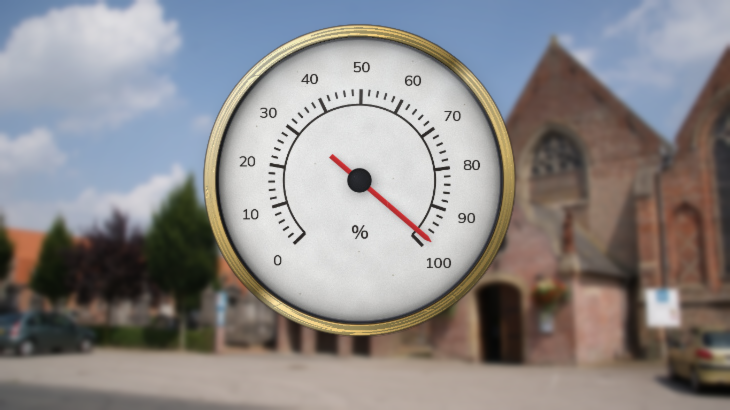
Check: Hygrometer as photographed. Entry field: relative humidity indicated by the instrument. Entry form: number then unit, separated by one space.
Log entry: 98 %
